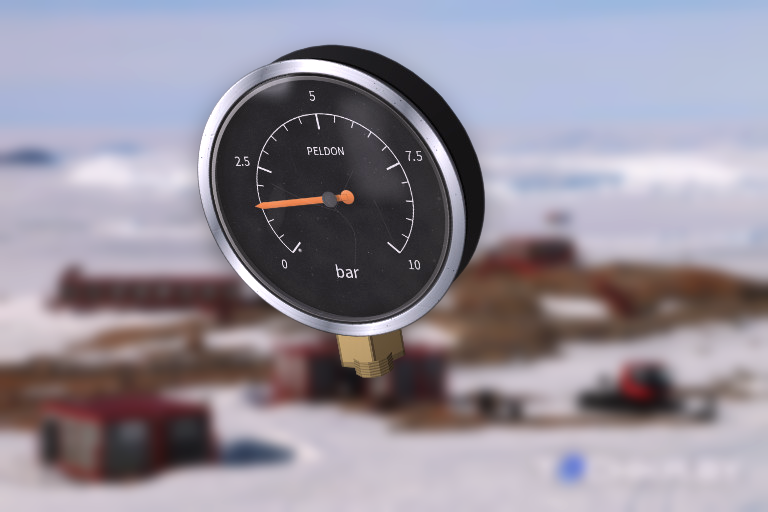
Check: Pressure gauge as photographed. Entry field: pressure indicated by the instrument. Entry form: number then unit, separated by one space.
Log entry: 1.5 bar
